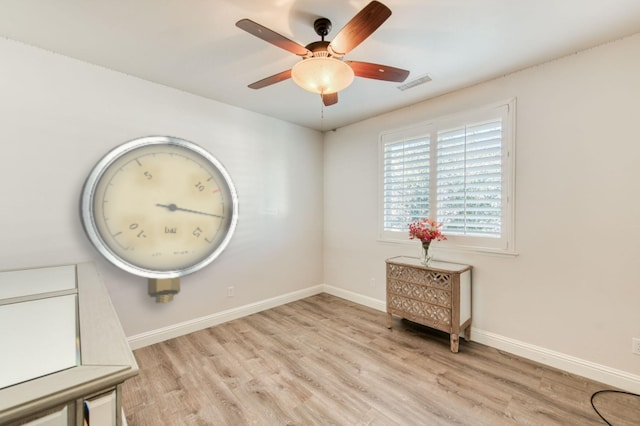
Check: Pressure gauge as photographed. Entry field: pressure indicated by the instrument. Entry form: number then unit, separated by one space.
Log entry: 13 bar
